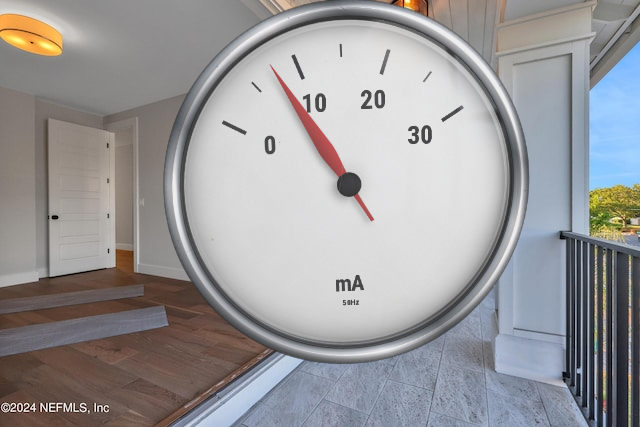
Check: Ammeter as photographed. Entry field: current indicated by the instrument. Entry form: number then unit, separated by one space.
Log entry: 7.5 mA
